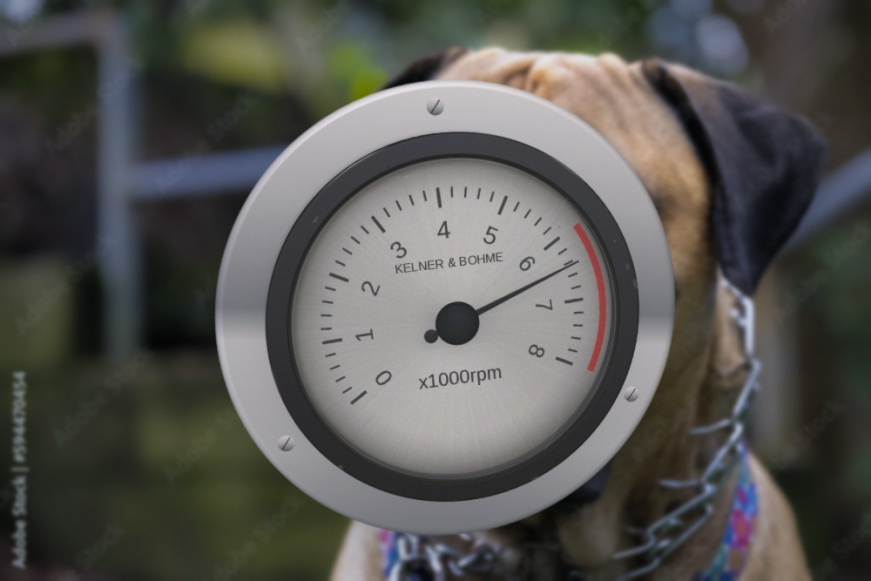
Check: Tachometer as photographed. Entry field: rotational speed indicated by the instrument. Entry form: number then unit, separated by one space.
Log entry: 6400 rpm
